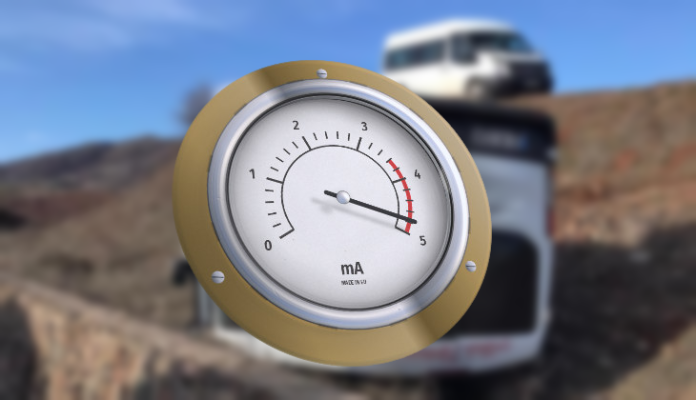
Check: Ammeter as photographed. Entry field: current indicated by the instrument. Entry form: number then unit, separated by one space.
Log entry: 4.8 mA
